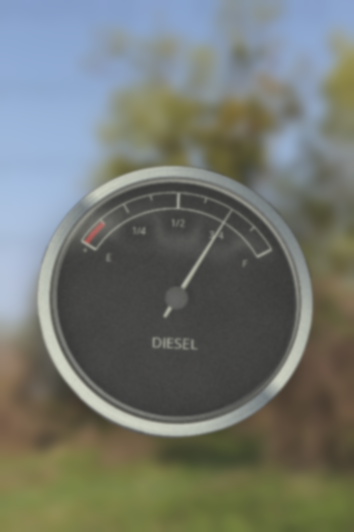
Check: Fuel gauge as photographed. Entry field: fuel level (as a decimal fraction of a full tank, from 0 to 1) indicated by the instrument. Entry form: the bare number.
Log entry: 0.75
